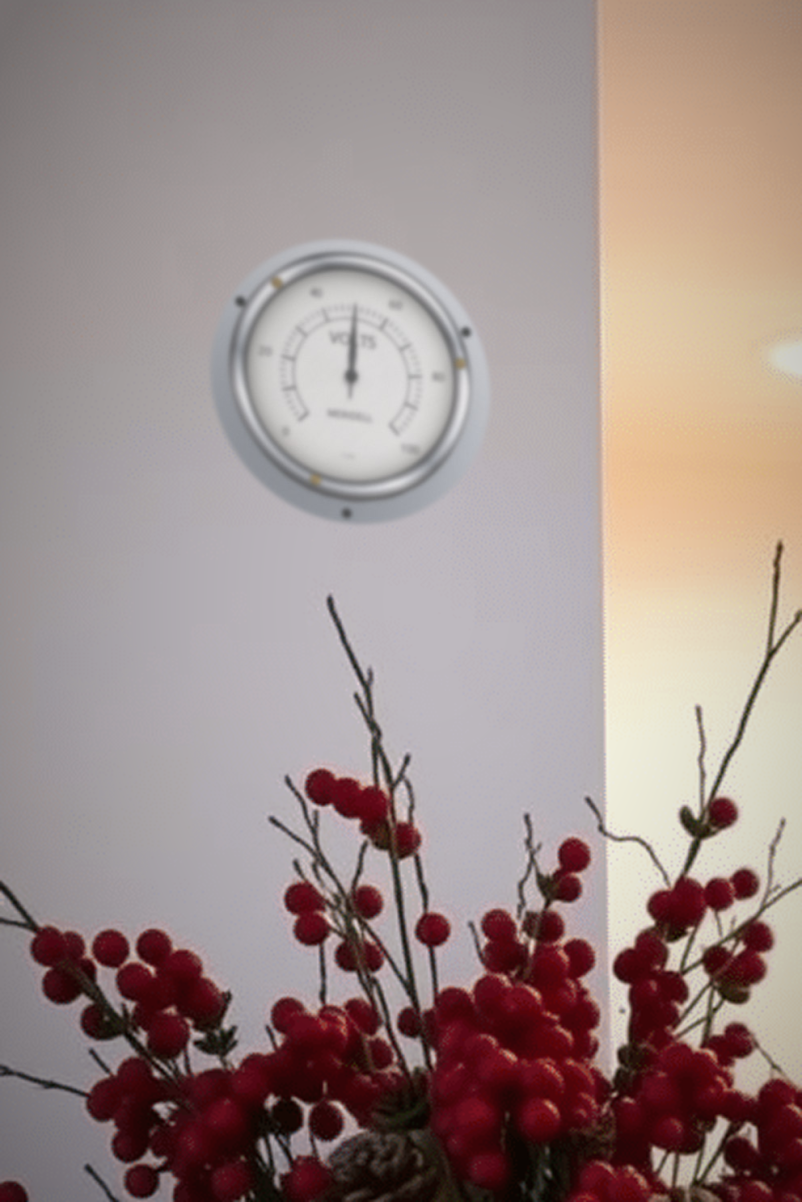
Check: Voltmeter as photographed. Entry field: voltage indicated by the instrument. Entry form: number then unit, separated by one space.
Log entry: 50 V
